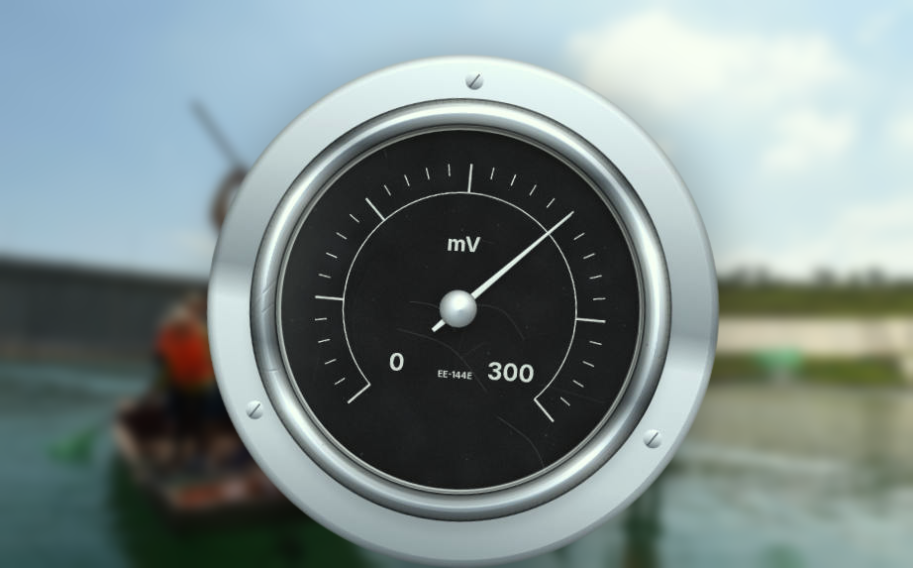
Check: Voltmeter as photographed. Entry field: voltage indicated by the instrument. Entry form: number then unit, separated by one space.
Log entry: 200 mV
